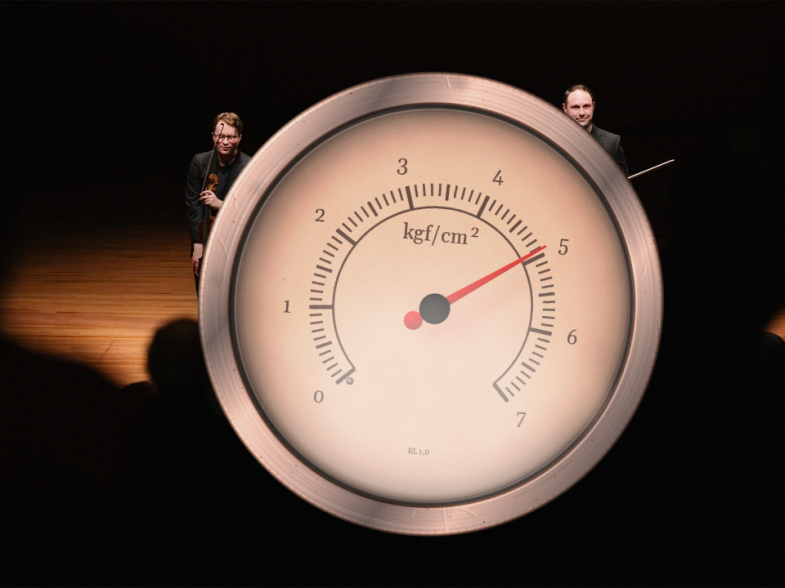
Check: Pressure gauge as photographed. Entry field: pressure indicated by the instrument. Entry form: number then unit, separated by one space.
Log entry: 4.9 kg/cm²
